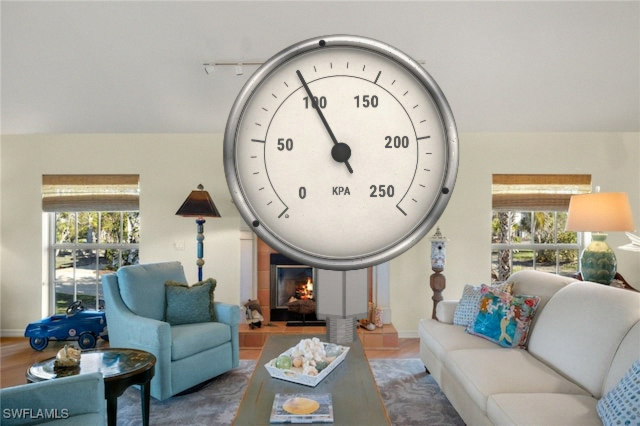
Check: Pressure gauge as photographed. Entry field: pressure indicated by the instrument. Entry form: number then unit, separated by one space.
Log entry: 100 kPa
